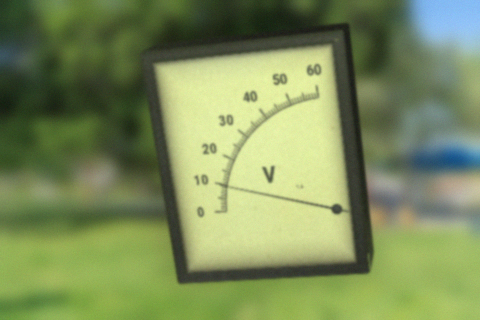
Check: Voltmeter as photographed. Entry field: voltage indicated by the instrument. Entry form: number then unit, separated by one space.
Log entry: 10 V
